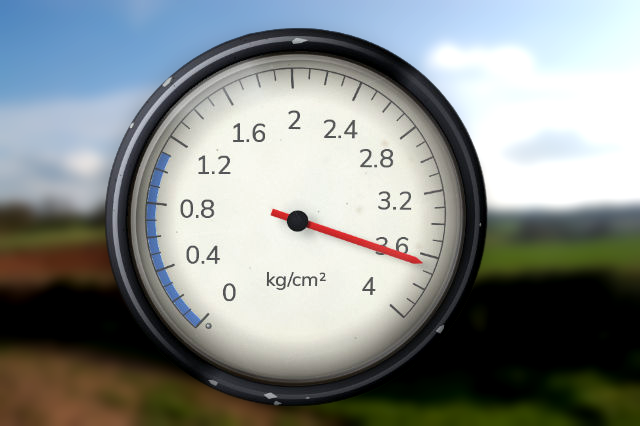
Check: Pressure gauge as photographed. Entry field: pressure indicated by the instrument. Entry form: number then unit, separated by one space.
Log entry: 3.65 kg/cm²
